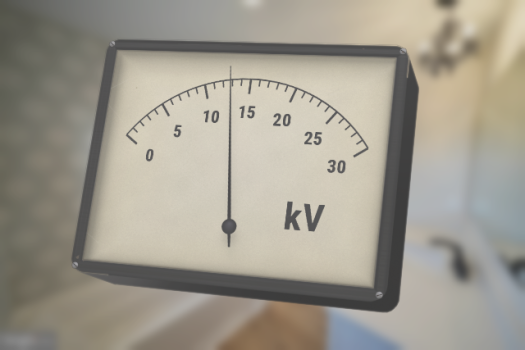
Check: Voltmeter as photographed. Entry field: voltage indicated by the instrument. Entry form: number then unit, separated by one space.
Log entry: 13 kV
